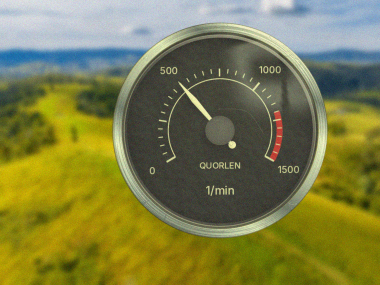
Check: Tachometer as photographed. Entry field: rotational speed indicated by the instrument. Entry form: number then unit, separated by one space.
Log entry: 500 rpm
